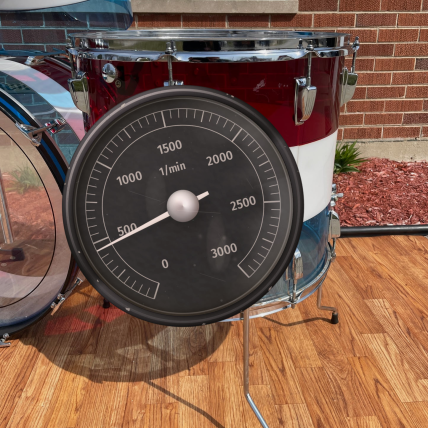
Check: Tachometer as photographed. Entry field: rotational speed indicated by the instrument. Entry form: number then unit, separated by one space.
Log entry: 450 rpm
